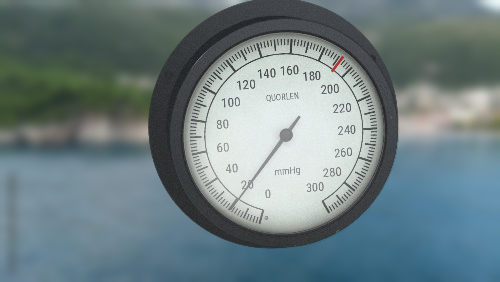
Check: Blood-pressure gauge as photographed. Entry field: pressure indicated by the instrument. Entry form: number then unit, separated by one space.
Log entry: 20 mmHg
